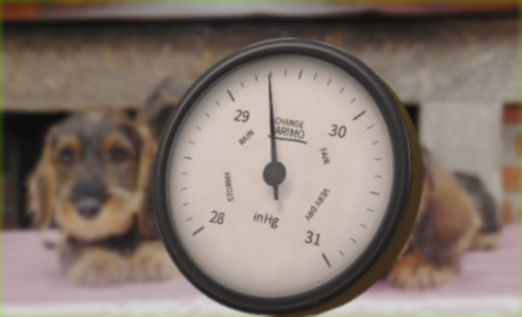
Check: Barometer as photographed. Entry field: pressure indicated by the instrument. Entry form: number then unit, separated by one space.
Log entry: 29.3 inHg
